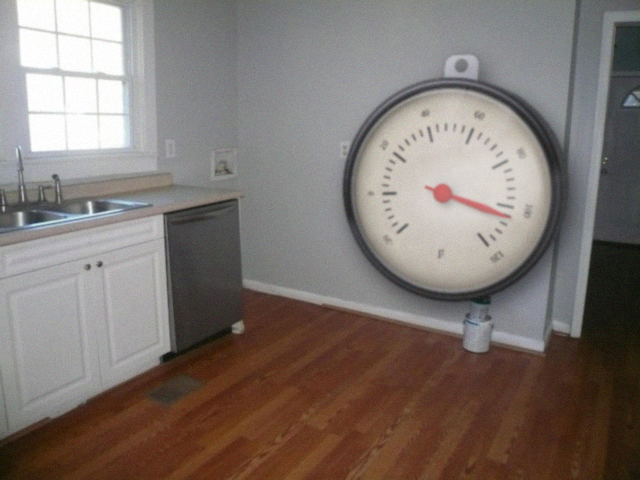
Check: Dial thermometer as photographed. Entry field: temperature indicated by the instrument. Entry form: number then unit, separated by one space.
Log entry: 104 °F
